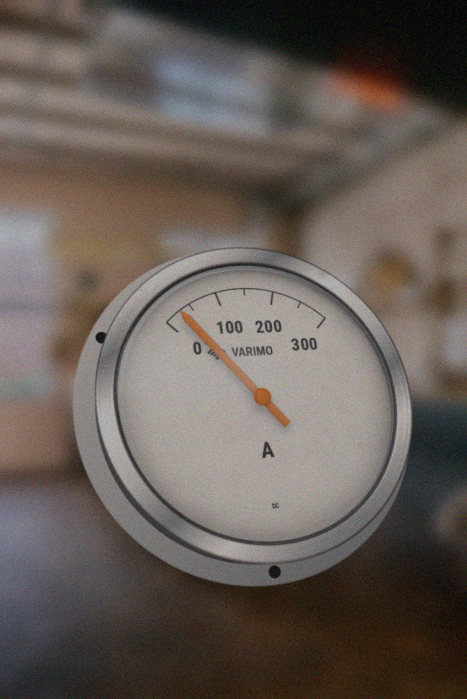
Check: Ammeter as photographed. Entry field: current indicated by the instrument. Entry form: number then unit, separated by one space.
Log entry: 25 A
